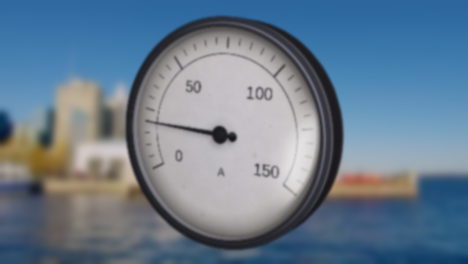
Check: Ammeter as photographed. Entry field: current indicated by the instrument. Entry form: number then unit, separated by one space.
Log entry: 20 A
